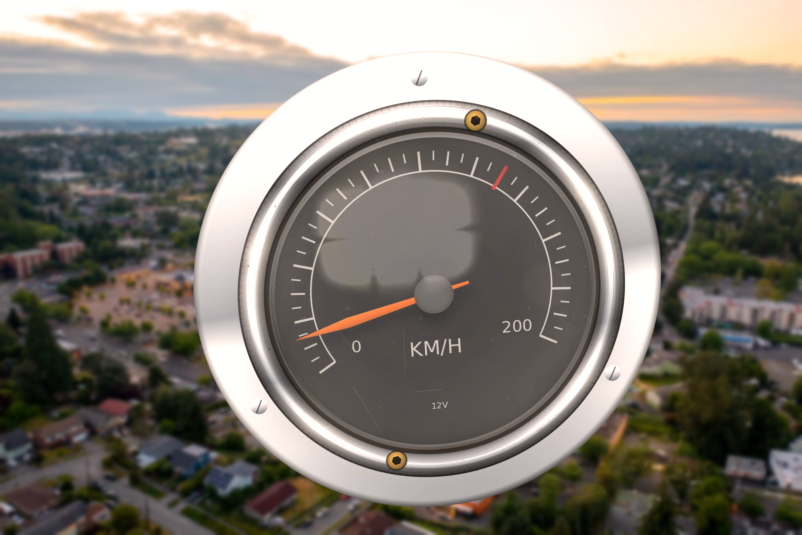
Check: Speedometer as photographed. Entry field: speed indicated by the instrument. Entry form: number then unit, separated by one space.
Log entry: 15 km/h
